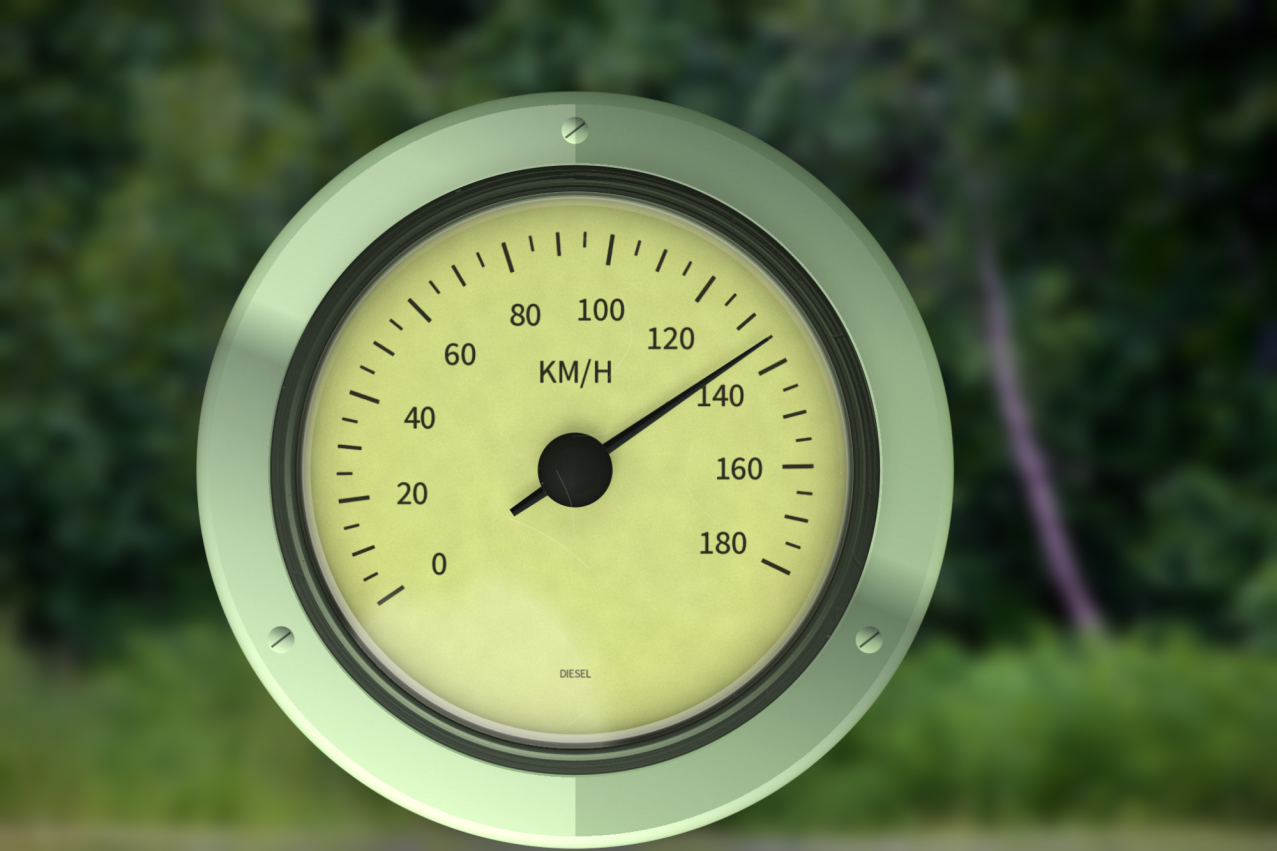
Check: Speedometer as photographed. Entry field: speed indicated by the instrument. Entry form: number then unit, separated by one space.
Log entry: 135 km/h
